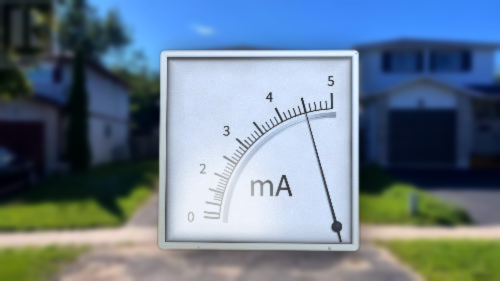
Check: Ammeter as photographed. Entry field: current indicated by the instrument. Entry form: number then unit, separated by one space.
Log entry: 4.5 mA
